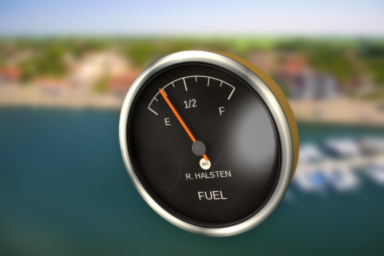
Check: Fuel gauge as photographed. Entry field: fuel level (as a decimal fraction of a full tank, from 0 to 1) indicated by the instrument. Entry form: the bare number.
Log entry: 0.25
